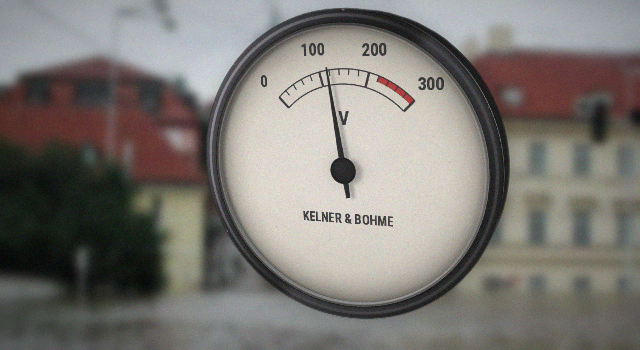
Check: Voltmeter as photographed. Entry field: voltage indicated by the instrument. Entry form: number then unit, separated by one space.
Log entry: 120 V
